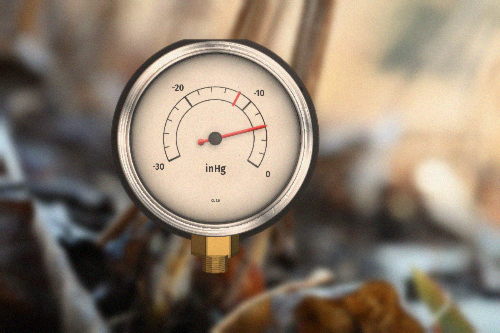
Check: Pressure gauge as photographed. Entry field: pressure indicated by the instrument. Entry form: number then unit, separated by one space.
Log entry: -6 inHg
